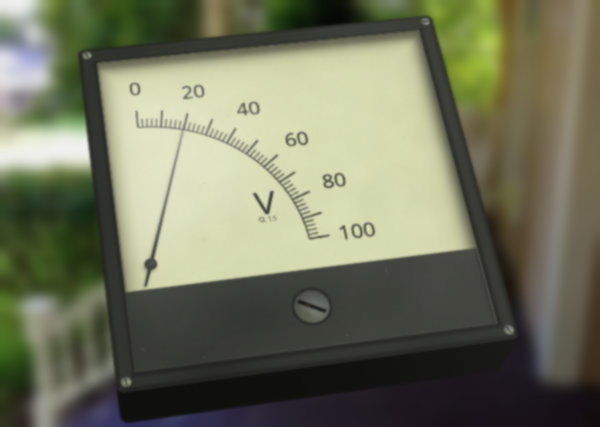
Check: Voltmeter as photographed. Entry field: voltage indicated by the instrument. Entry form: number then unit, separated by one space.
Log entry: 20 V
